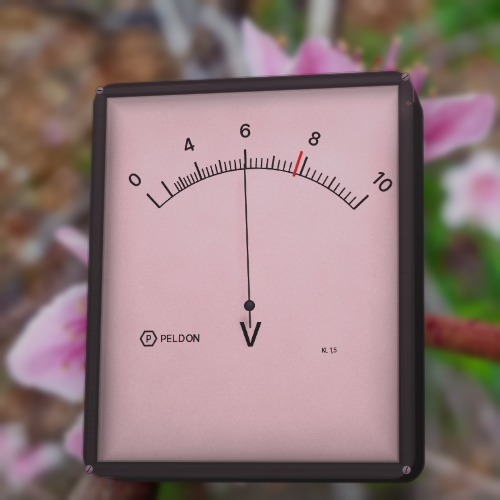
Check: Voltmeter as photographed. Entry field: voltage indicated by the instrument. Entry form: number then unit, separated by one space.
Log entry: 6 V
